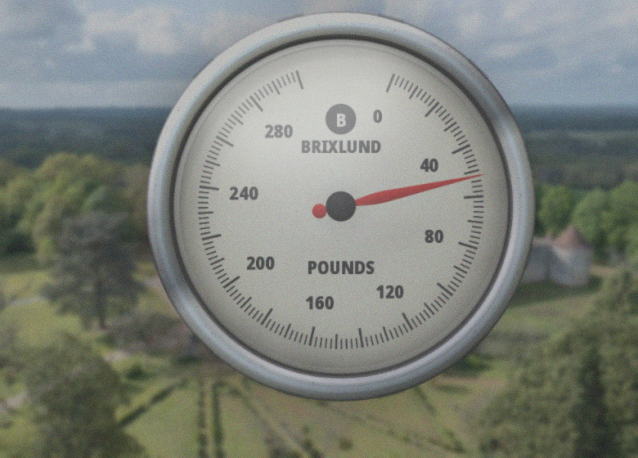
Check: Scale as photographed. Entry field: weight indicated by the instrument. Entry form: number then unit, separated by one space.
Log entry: 52 lb
